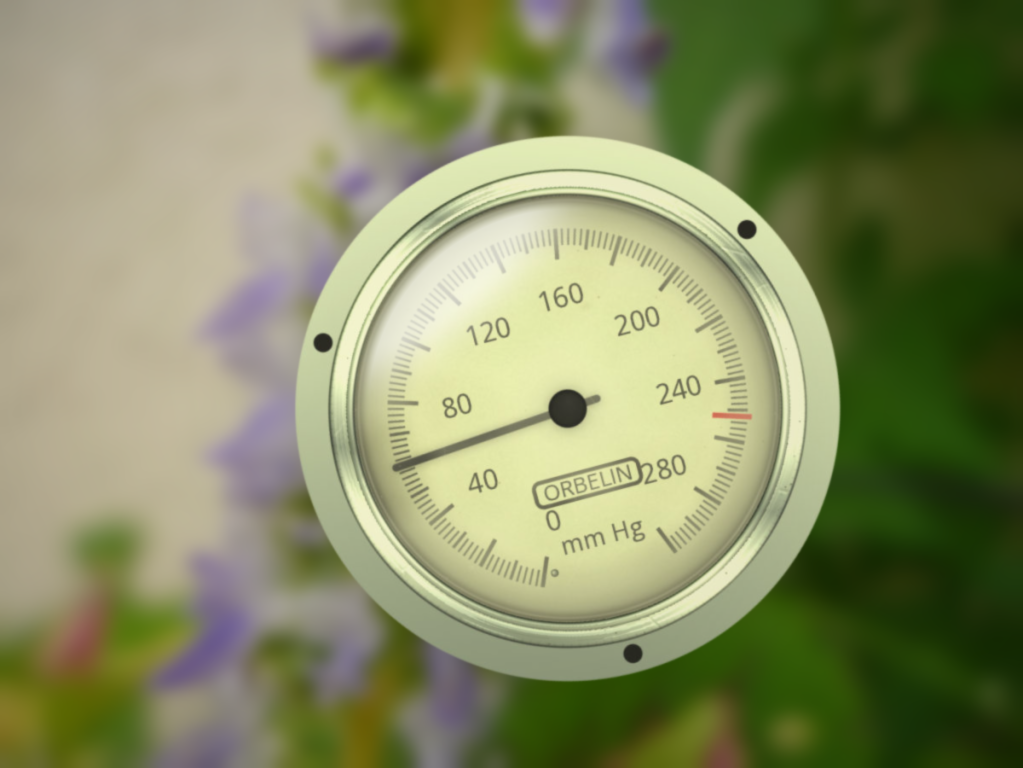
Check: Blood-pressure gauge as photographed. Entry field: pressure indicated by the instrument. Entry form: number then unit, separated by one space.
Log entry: 60 mmHg
